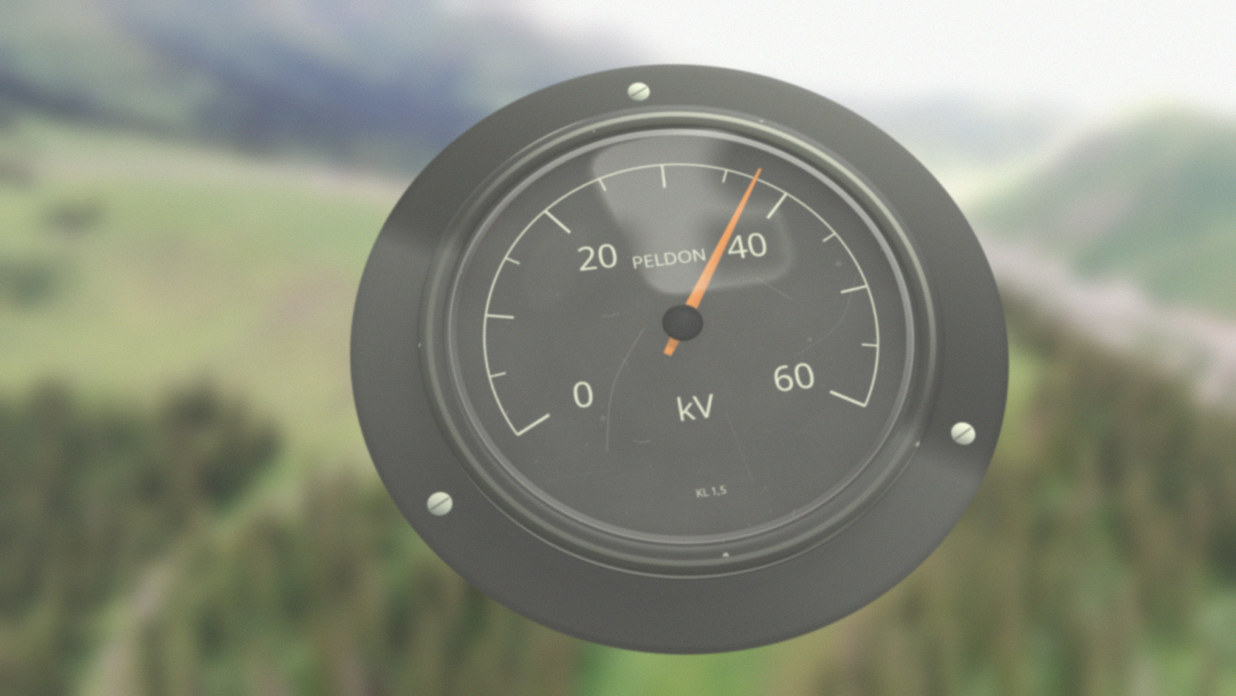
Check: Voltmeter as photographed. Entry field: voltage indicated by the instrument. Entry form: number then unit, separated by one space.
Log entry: 37.5 kV
